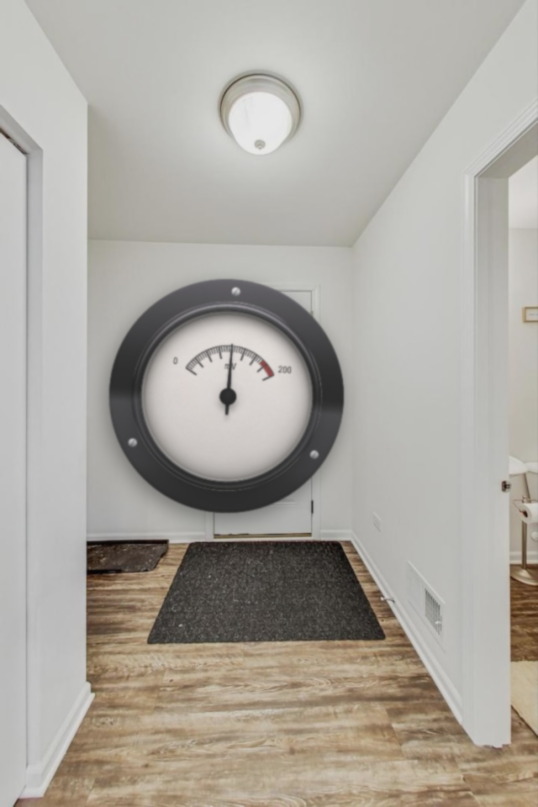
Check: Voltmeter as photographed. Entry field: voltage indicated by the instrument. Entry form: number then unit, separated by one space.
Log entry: 100 mV
